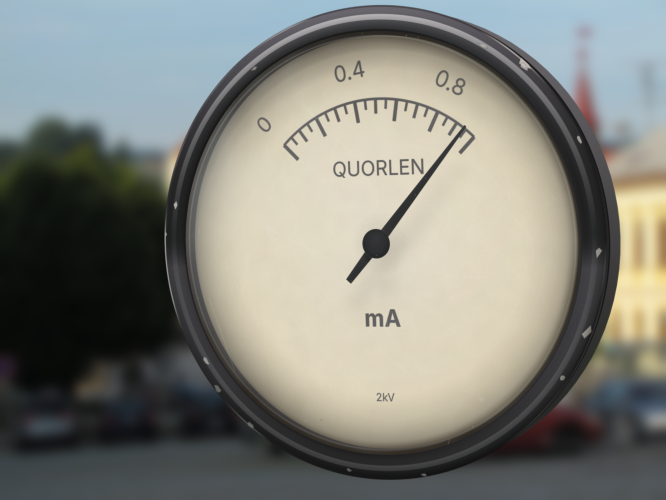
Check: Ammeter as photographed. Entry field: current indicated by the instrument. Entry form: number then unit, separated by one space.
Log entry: 0.95 mA
